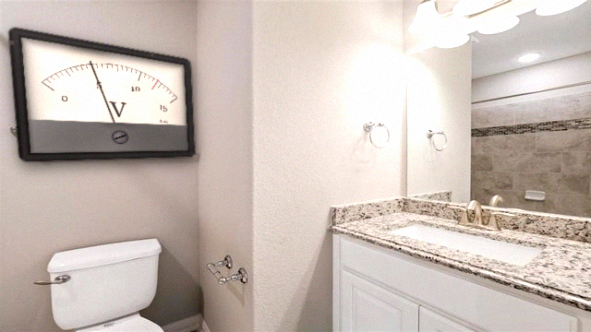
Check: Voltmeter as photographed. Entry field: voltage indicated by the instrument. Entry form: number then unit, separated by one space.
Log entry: 5 V
